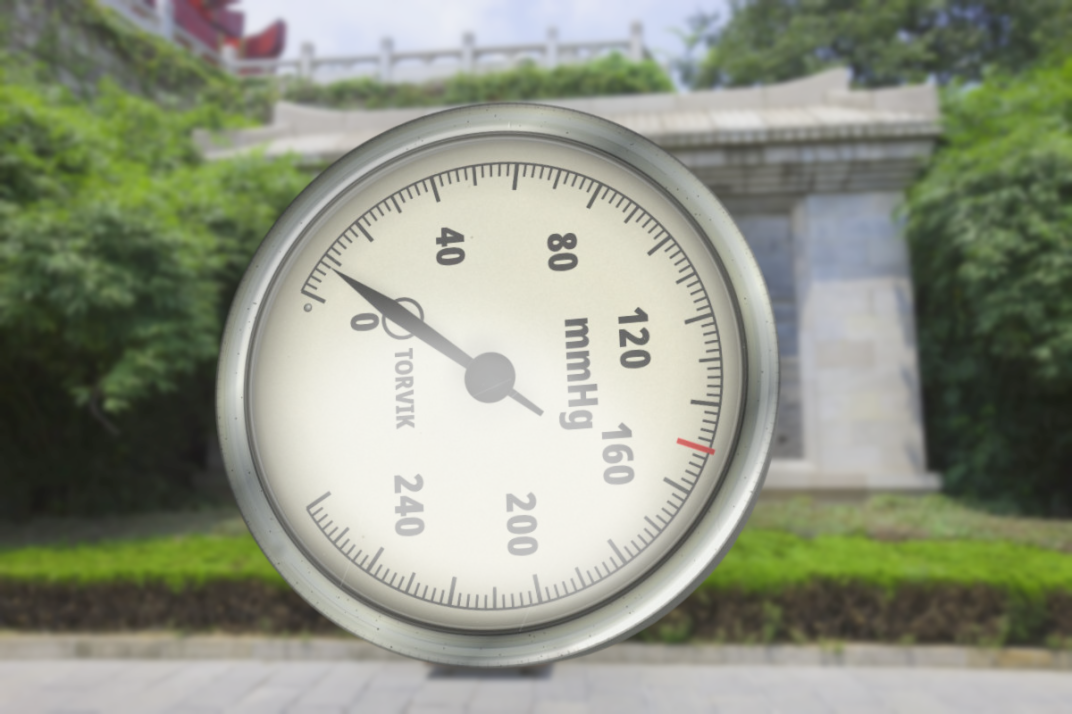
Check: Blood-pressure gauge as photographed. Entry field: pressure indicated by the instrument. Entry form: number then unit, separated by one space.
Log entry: 8 mmHg
